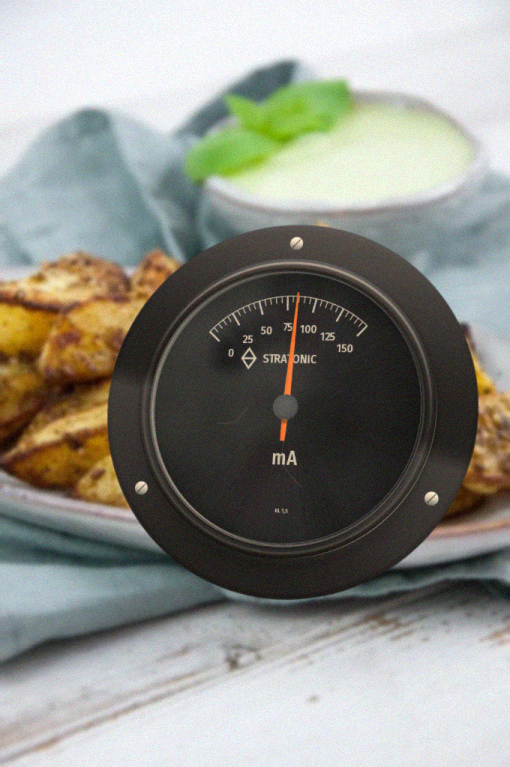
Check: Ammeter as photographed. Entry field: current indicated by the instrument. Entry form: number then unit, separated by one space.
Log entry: 85 mA
